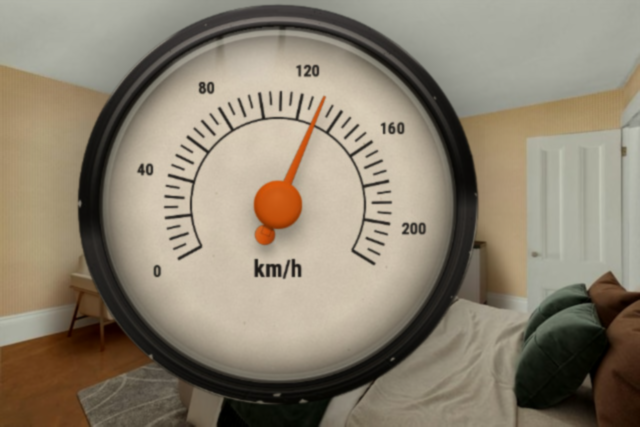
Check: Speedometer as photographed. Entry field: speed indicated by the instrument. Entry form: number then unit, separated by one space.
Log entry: 130 km/h
